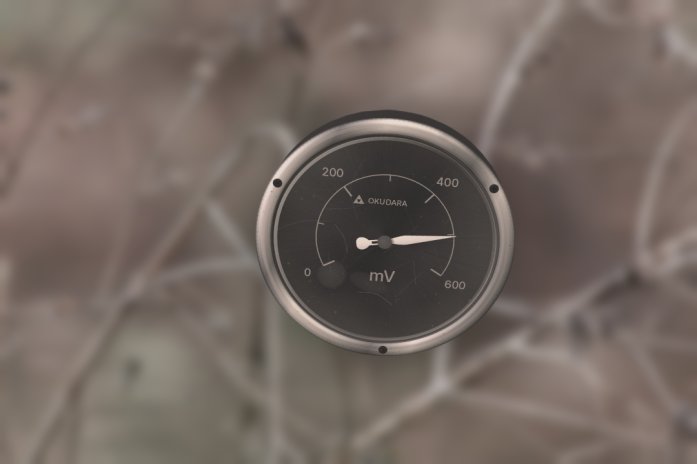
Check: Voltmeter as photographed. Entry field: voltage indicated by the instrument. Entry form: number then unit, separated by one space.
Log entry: 500 mV
